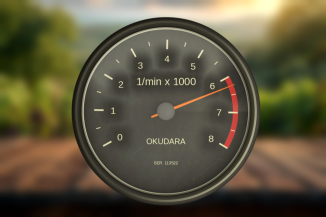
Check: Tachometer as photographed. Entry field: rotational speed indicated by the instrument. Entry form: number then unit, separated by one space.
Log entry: 6250 rpm
